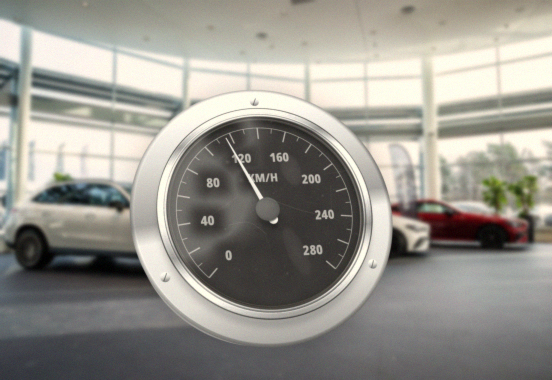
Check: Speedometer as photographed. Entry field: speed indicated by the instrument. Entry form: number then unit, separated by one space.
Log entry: 115 km/h
